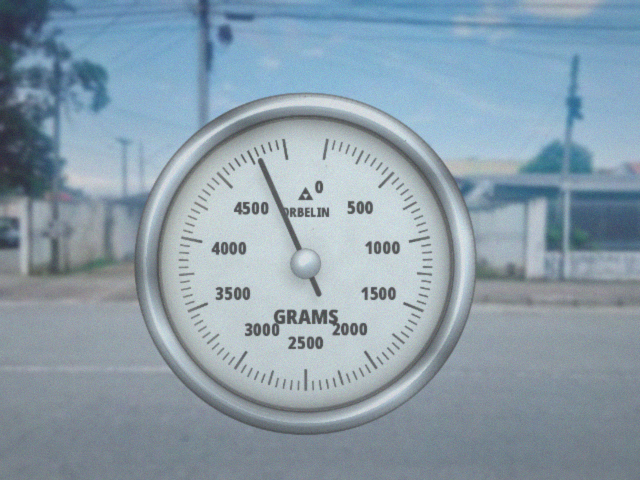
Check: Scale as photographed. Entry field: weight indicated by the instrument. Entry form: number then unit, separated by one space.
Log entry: 4800 g
